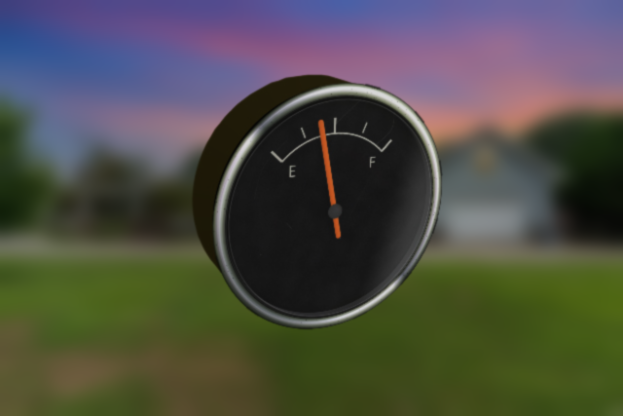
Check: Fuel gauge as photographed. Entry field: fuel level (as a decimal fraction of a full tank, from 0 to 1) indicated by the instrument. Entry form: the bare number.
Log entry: 0.375
